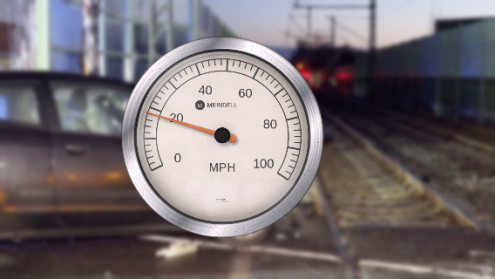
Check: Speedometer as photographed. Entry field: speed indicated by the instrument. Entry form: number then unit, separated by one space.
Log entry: 18 mph
